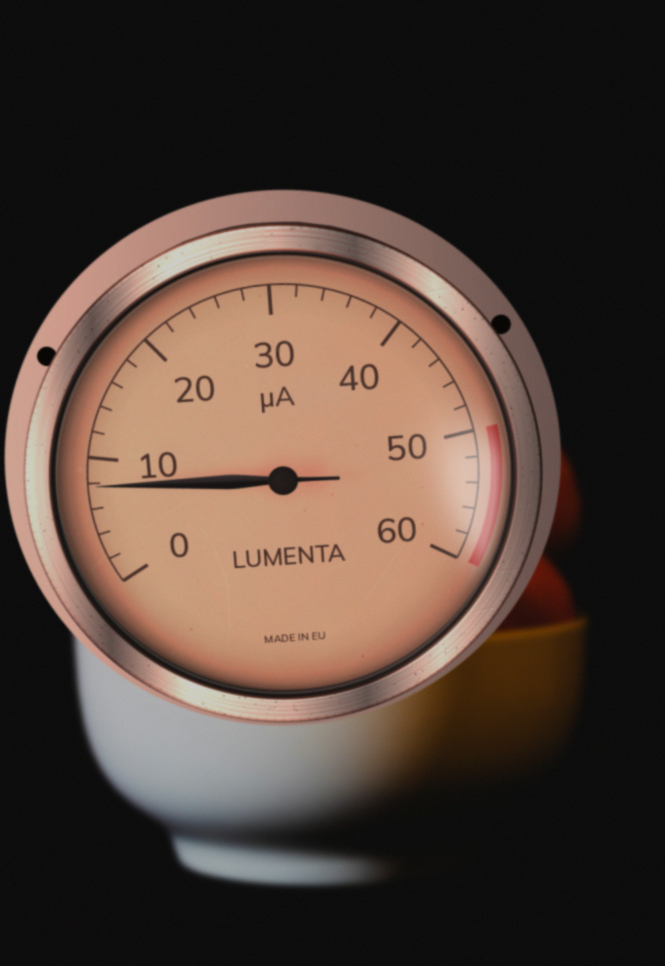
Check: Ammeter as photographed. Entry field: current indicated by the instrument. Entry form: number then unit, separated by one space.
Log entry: 8 µA
